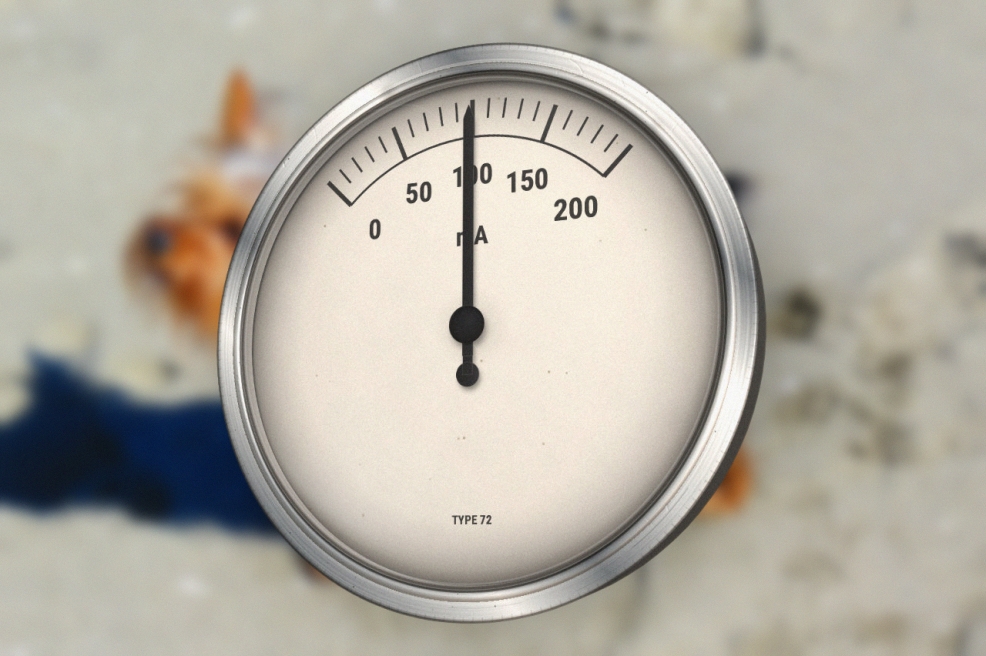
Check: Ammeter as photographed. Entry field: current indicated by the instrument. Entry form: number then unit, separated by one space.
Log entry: 100 mA
